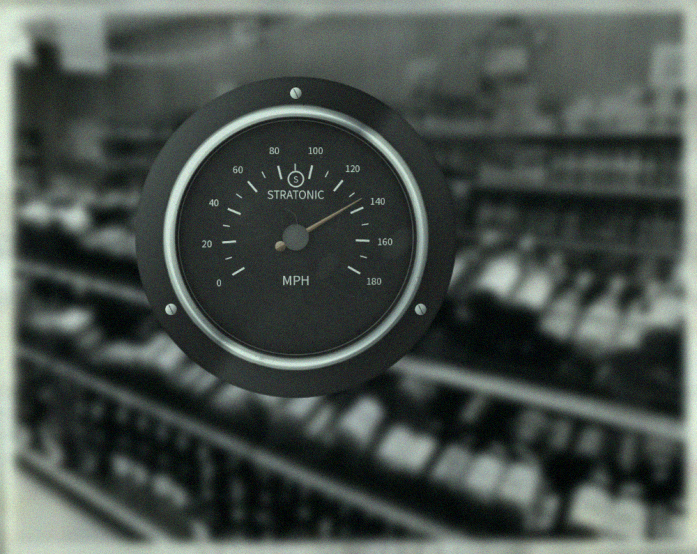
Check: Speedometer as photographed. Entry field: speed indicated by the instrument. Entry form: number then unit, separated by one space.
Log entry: 135 mph
